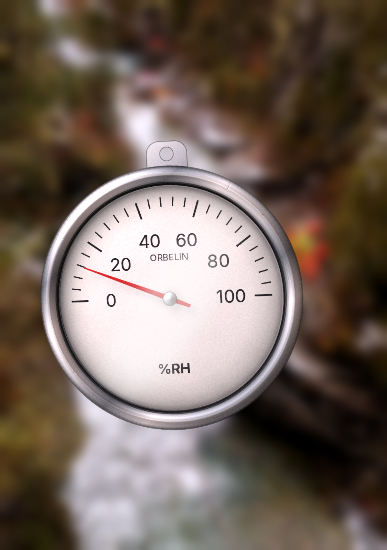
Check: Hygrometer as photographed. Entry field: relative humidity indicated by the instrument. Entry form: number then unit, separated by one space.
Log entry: 12 %
